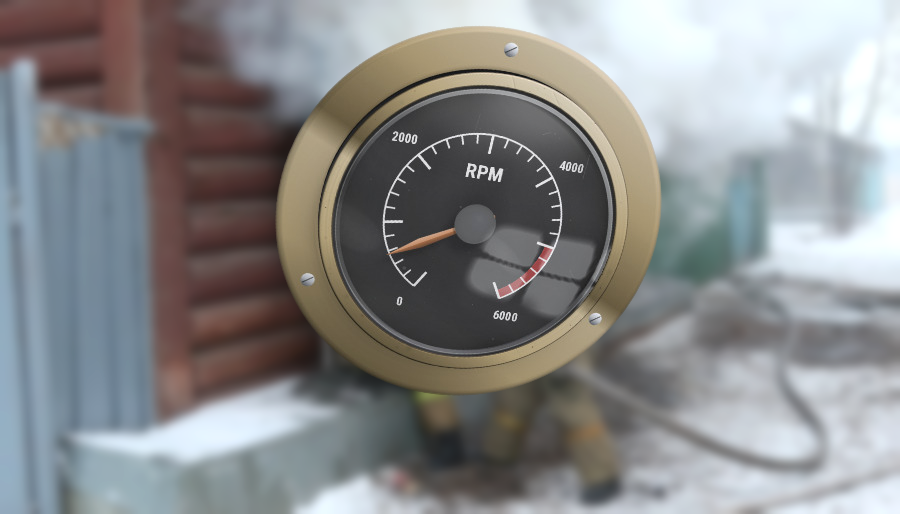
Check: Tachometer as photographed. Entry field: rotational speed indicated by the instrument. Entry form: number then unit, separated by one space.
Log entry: 600 rpm
